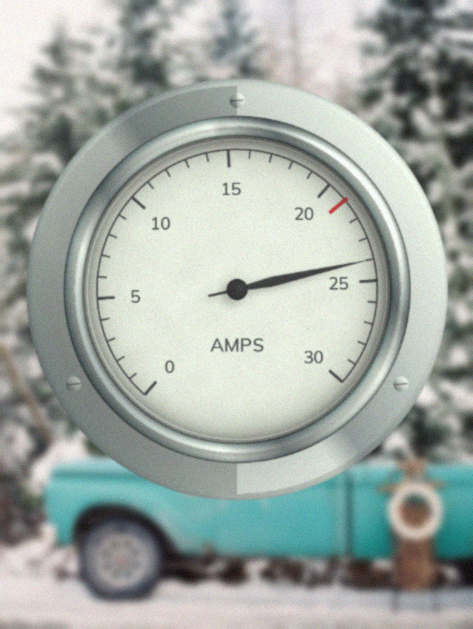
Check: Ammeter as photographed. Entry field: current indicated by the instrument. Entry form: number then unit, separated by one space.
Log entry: 24 A
